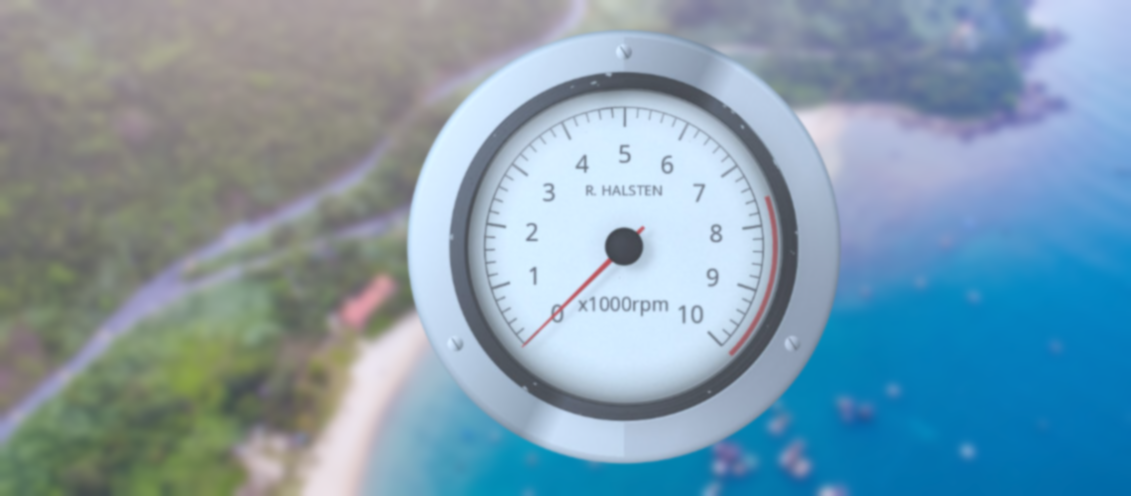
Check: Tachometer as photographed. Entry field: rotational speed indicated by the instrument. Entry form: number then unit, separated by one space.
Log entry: 0 rpm
